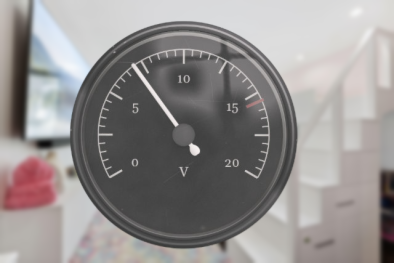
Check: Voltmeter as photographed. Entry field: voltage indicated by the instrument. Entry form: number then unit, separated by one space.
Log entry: 7 V
